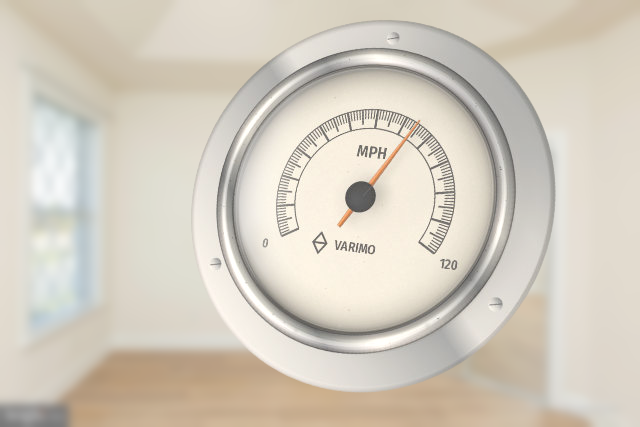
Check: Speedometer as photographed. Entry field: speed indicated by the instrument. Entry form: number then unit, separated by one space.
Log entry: 75 mph
